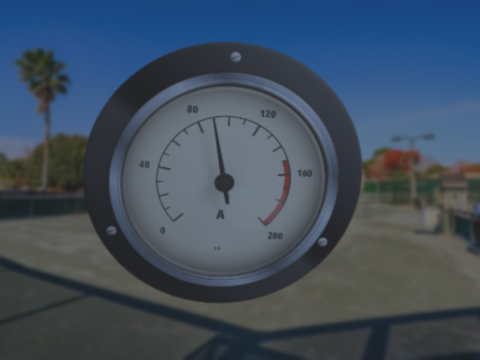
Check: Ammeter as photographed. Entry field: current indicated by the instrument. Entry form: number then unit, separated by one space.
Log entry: 90 A
